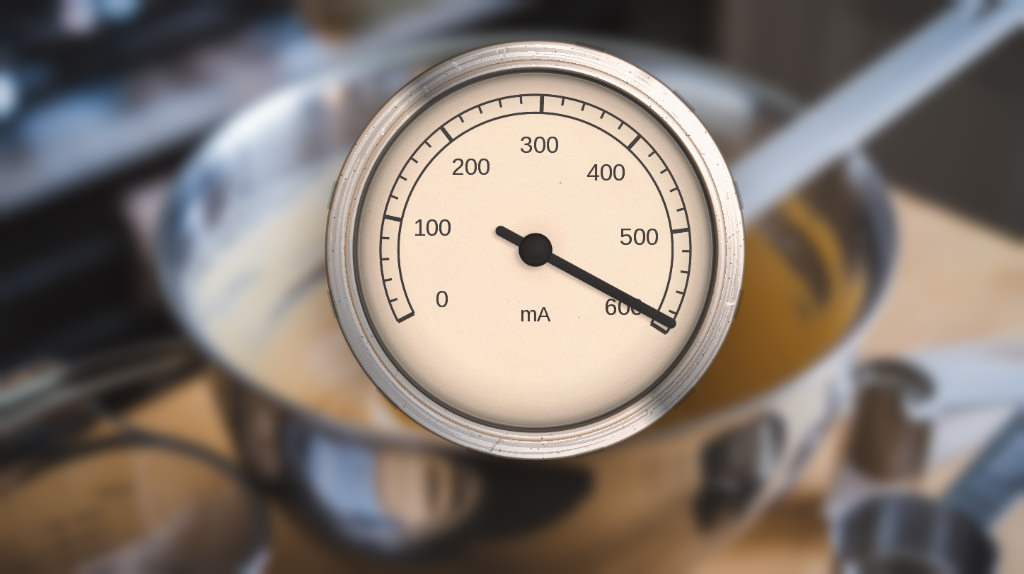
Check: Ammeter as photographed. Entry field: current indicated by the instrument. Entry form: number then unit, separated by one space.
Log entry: 590 mA
